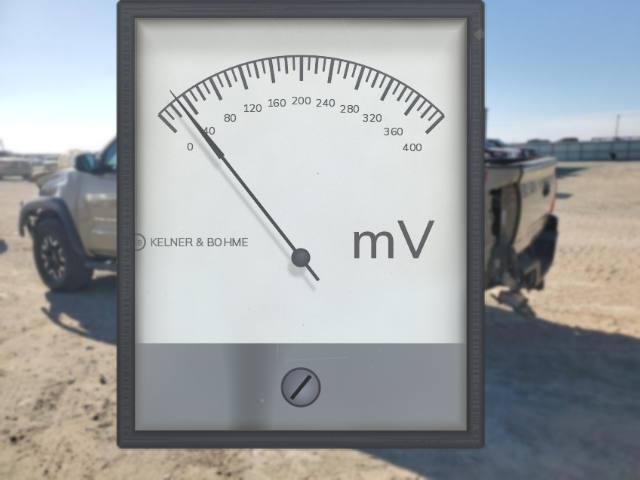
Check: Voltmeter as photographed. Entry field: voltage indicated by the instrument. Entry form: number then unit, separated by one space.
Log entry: 30 mV
